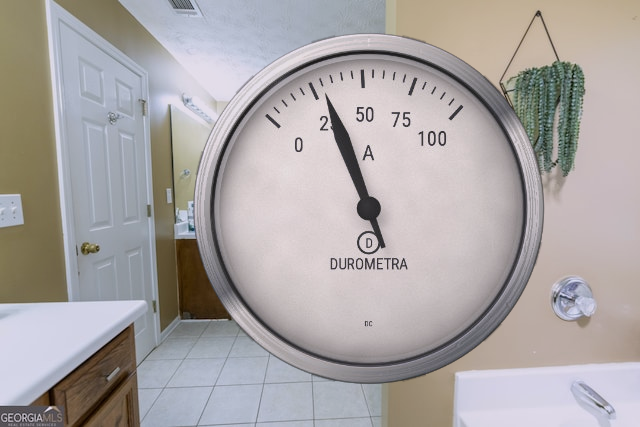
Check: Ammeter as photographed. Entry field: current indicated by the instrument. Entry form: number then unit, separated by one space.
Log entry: 30 A
